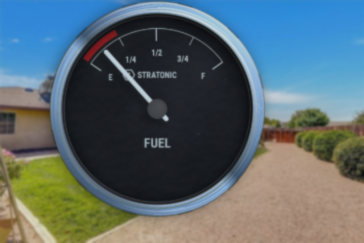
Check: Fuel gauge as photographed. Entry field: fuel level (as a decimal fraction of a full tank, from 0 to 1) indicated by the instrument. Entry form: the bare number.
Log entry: 0.125
